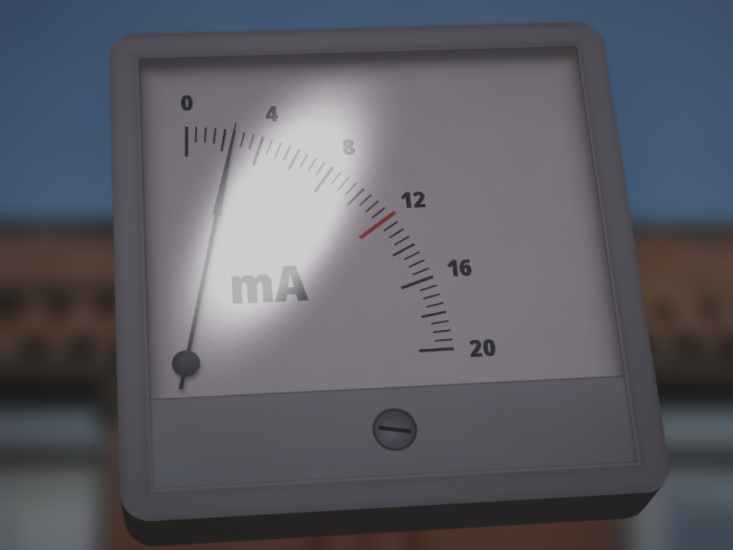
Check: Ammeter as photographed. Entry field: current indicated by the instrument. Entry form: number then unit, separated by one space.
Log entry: 2.5 mA
